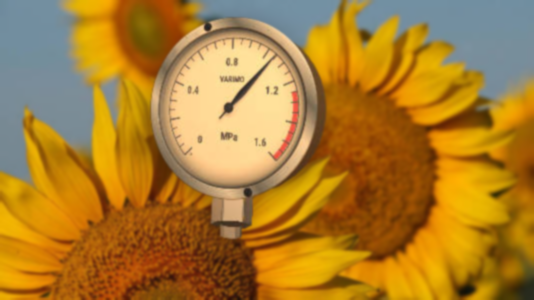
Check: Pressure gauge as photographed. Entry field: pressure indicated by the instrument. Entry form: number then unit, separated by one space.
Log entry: 1.05 MPa
